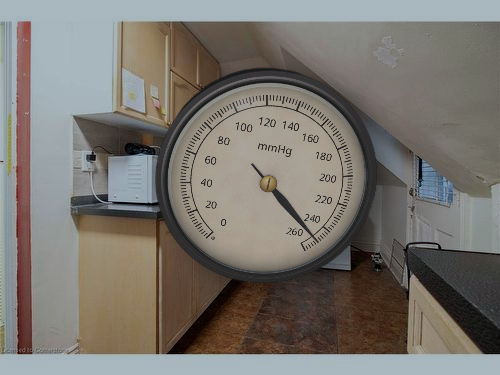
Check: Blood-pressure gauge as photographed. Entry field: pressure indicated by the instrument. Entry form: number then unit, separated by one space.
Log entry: 250 mmHg
